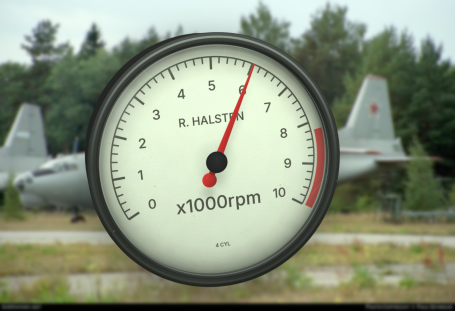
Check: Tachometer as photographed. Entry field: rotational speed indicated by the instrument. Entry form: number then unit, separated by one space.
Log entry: 6000 rpm
